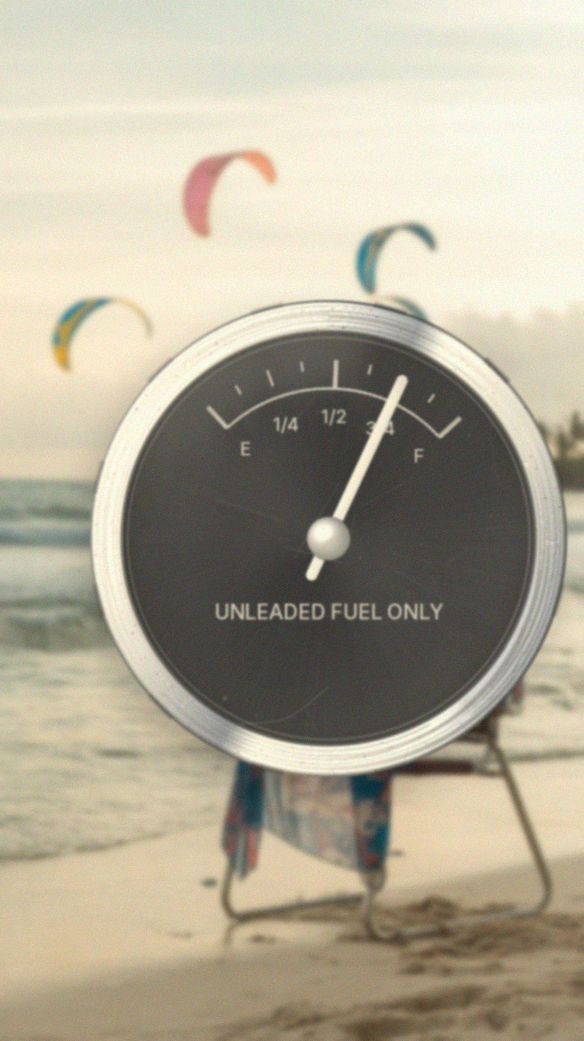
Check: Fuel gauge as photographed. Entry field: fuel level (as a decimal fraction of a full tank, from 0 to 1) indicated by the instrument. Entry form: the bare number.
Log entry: 0.75
